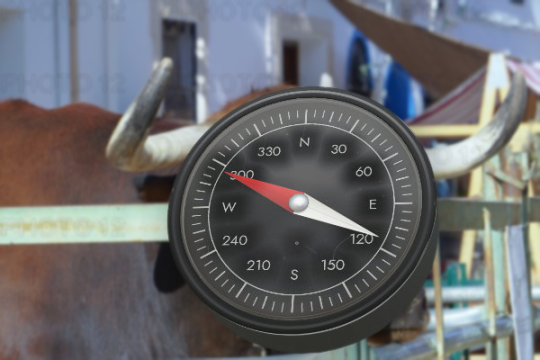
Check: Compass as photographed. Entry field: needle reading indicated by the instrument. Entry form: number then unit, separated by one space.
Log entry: 295 °
